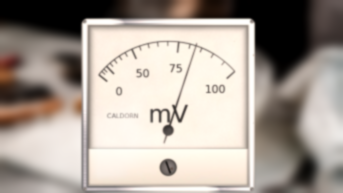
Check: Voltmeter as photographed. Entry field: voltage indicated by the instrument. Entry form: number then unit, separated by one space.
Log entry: 82.5 mV
